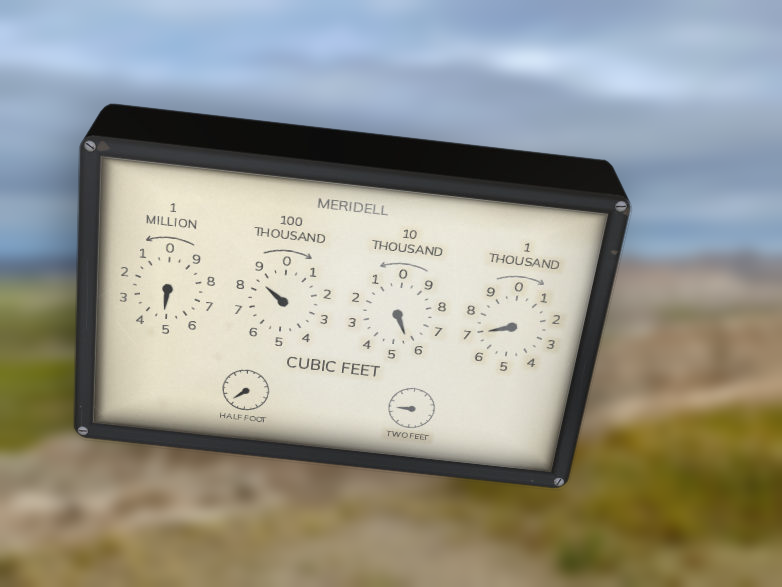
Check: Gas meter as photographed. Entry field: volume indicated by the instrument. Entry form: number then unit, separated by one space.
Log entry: 485700 ft³
